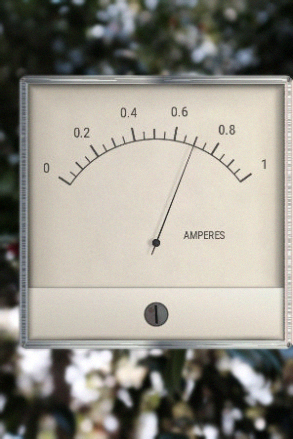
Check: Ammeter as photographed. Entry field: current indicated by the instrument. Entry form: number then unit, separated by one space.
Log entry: 0.7 A
